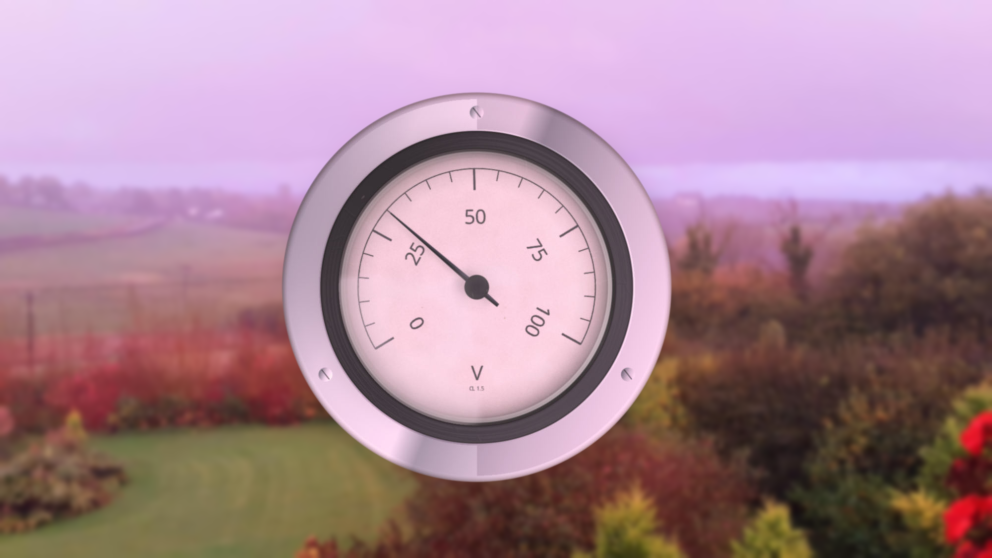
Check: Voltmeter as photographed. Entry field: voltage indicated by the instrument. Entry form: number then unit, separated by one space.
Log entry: 30 V
